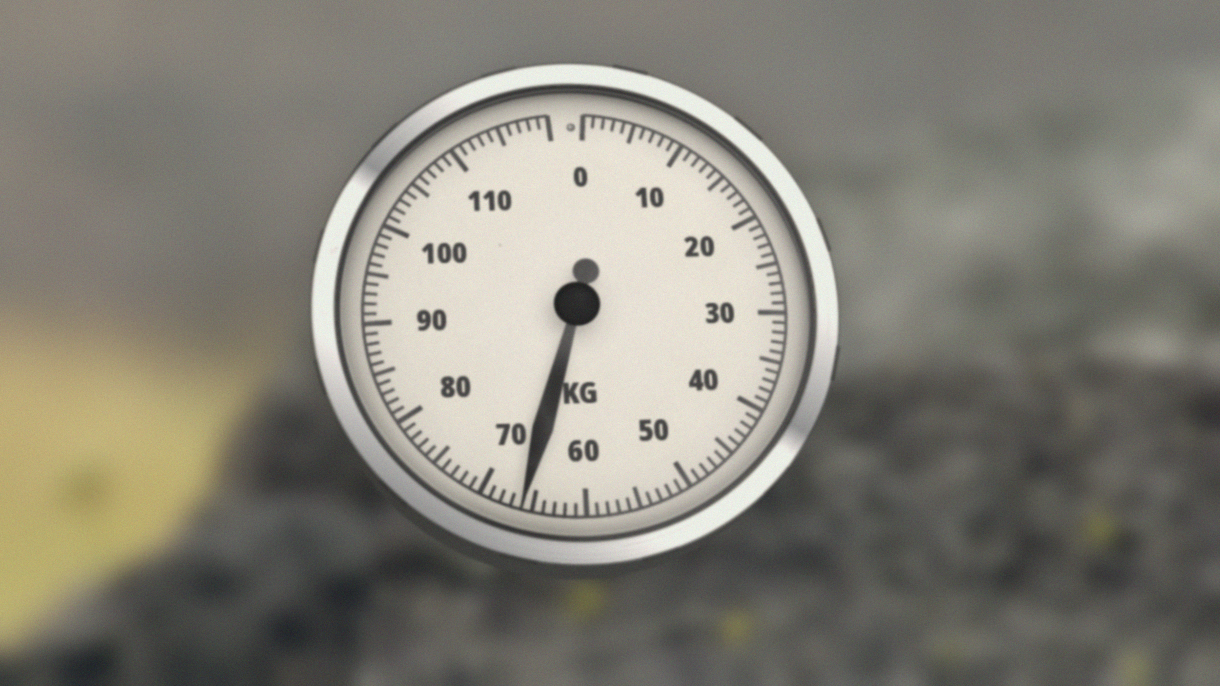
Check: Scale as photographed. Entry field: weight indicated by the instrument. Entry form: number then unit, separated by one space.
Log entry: 66 kg
